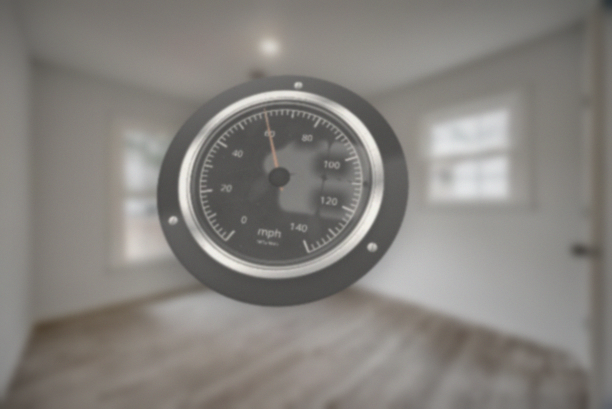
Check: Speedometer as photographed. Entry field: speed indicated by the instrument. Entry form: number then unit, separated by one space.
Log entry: 60 mph
